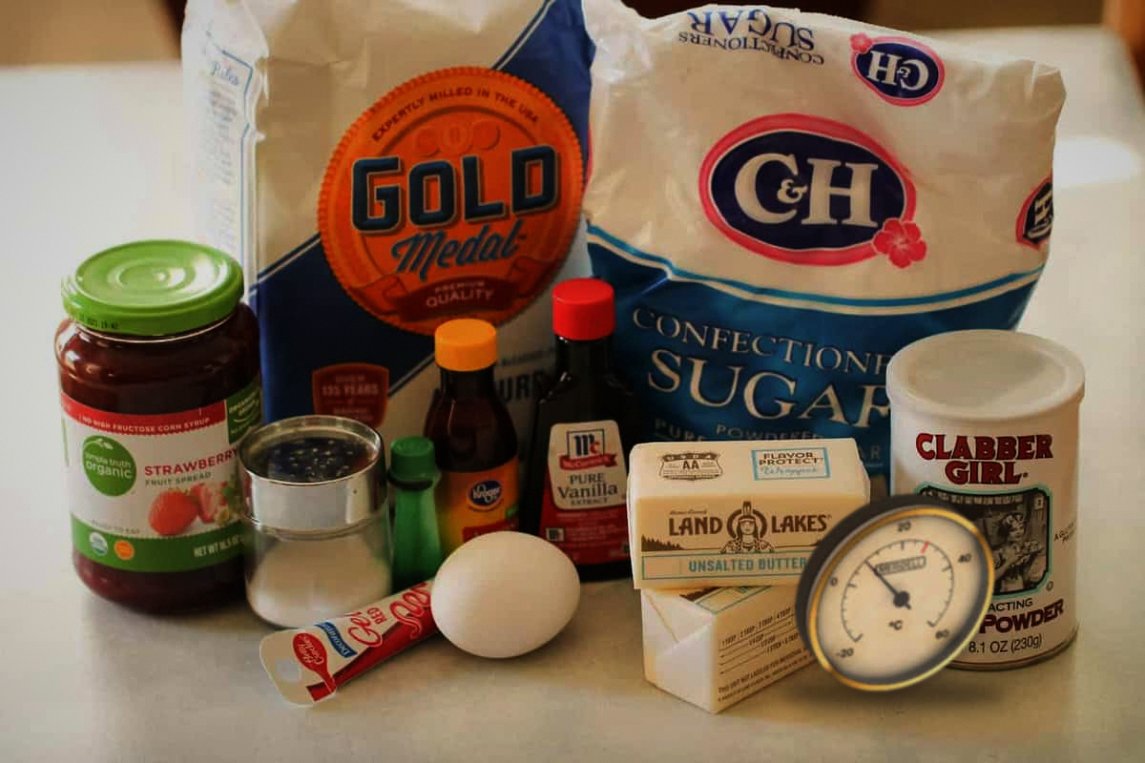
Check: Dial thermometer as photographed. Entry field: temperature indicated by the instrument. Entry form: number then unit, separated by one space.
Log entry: 8 °C
